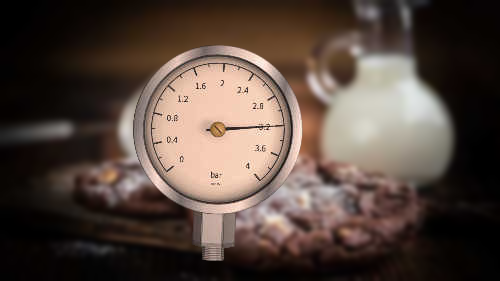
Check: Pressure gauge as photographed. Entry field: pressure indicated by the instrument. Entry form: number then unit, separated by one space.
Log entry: 3.2 bar
